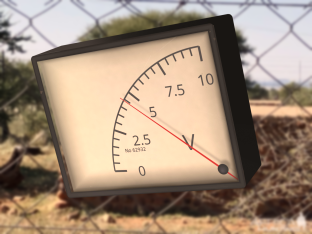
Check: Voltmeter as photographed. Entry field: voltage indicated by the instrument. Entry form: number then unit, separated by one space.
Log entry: 4.5 V
